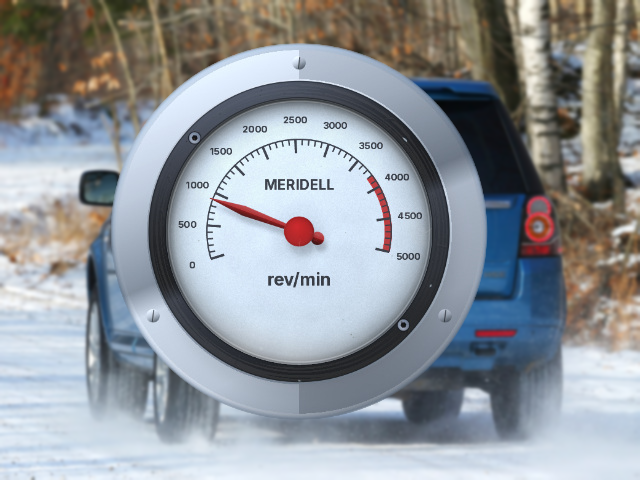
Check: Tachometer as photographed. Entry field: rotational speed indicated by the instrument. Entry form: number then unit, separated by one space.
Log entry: 900 rpm
